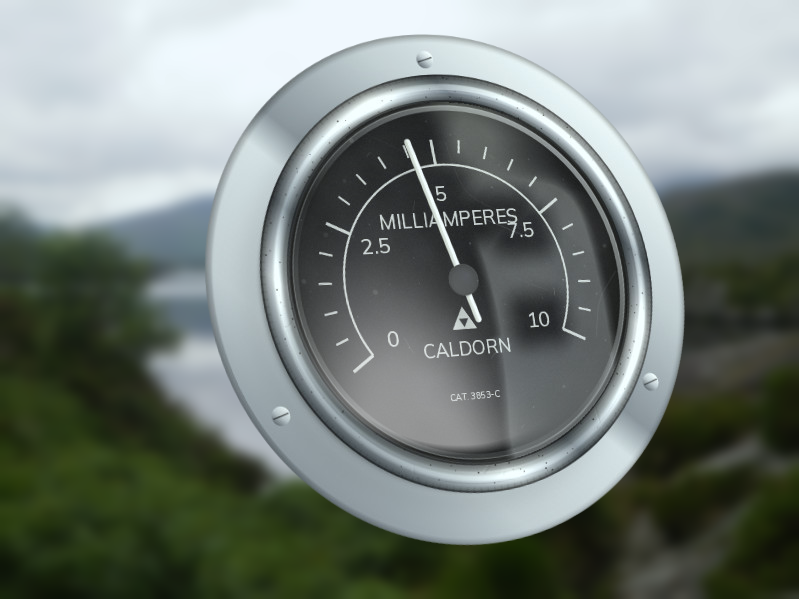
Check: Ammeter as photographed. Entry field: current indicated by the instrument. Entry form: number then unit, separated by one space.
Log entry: 4.5 mA
